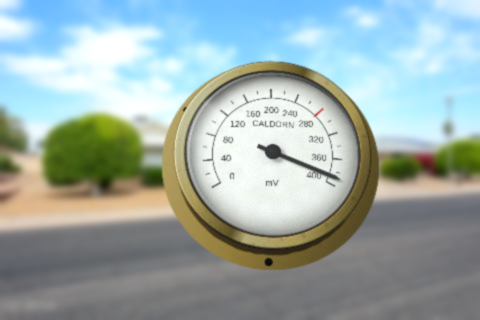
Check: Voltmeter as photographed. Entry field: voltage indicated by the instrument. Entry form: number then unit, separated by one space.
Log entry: 390 mV
